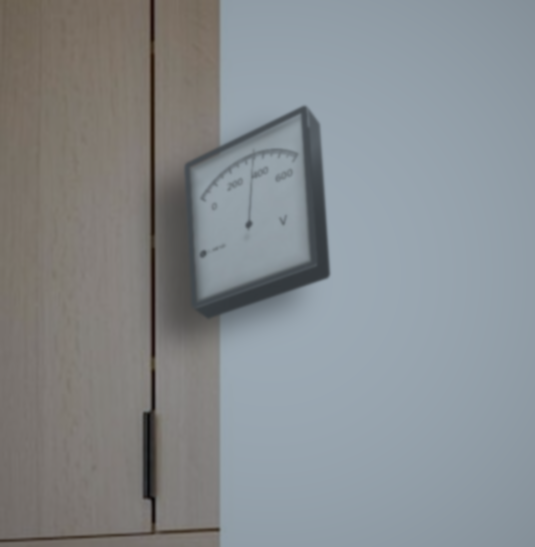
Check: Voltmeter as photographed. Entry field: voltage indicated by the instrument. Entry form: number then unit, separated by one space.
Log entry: 350 V
